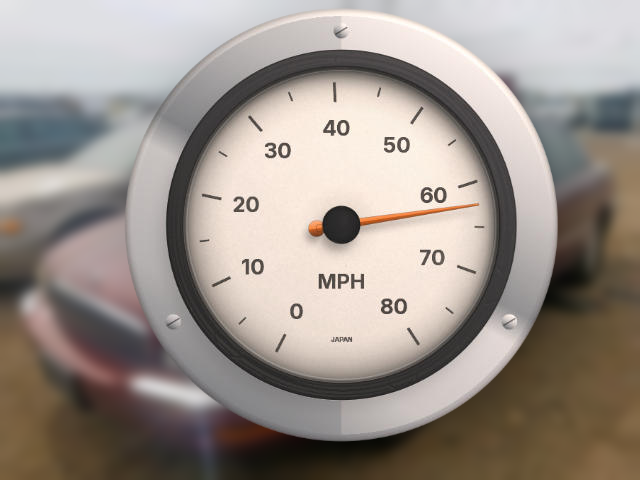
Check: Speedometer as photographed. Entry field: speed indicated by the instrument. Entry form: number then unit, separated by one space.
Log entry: 62.5 mph
